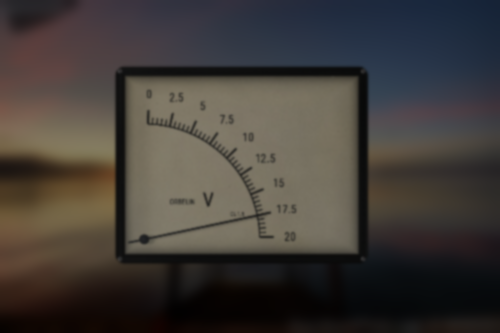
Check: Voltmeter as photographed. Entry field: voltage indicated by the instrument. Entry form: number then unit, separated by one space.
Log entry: 17.5 V
